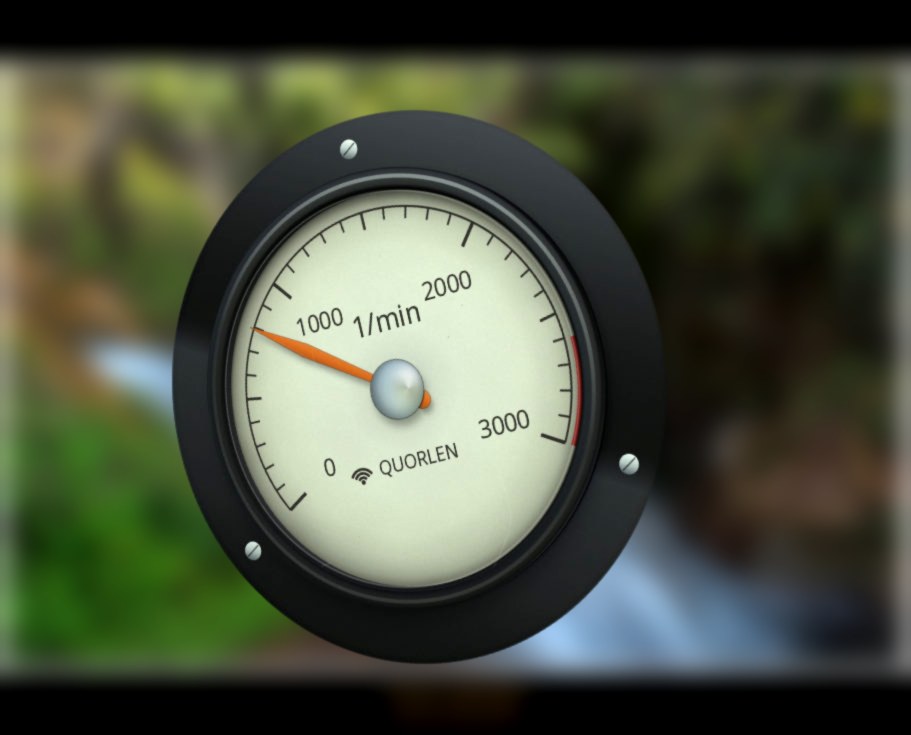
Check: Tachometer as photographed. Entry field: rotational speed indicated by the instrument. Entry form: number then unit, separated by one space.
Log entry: 800 rpm
